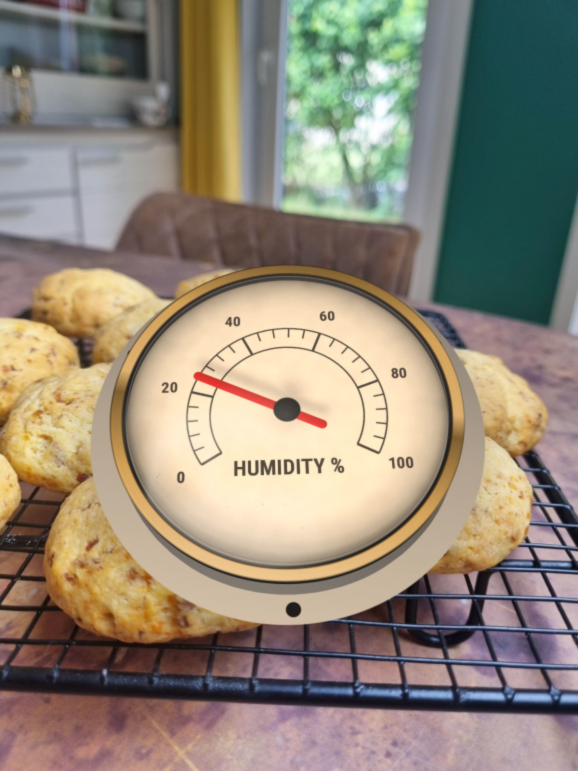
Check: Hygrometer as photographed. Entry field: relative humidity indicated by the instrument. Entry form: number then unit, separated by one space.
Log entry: 24 %
